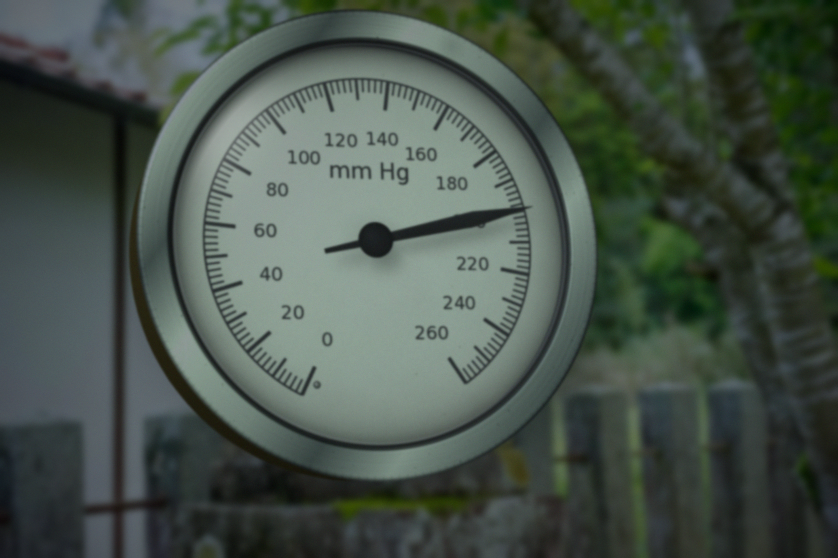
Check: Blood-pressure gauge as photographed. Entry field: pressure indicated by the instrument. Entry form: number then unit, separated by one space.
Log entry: 200 mmHg
